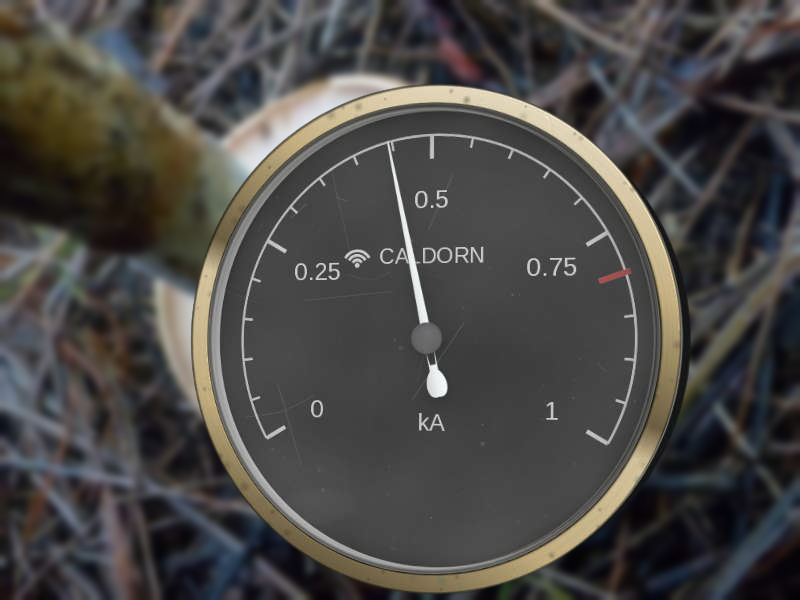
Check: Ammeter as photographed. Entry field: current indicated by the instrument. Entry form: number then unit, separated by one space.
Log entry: 0.45 kA
